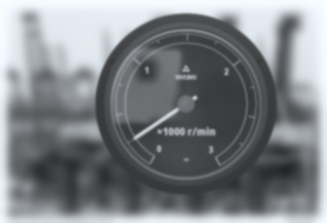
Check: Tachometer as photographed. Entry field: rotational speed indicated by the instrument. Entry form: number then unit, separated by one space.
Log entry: 250 rpm
